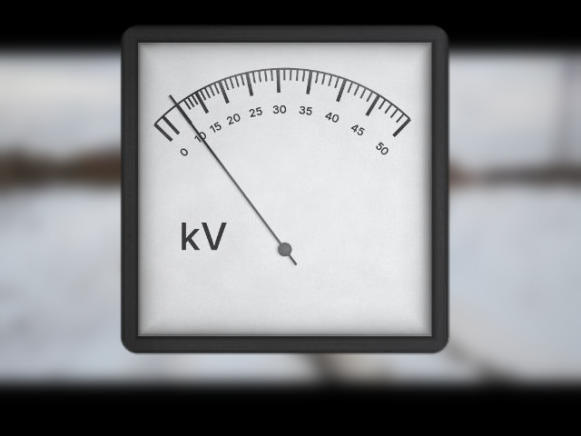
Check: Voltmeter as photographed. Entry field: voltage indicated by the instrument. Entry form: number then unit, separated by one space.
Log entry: 10 kV
